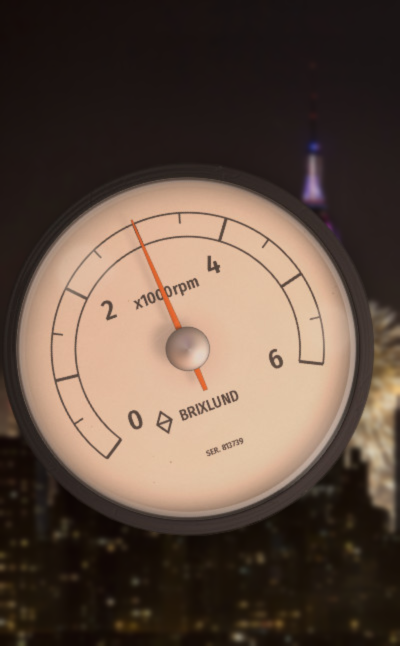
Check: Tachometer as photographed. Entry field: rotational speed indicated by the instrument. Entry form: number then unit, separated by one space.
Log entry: 3000 rpm
